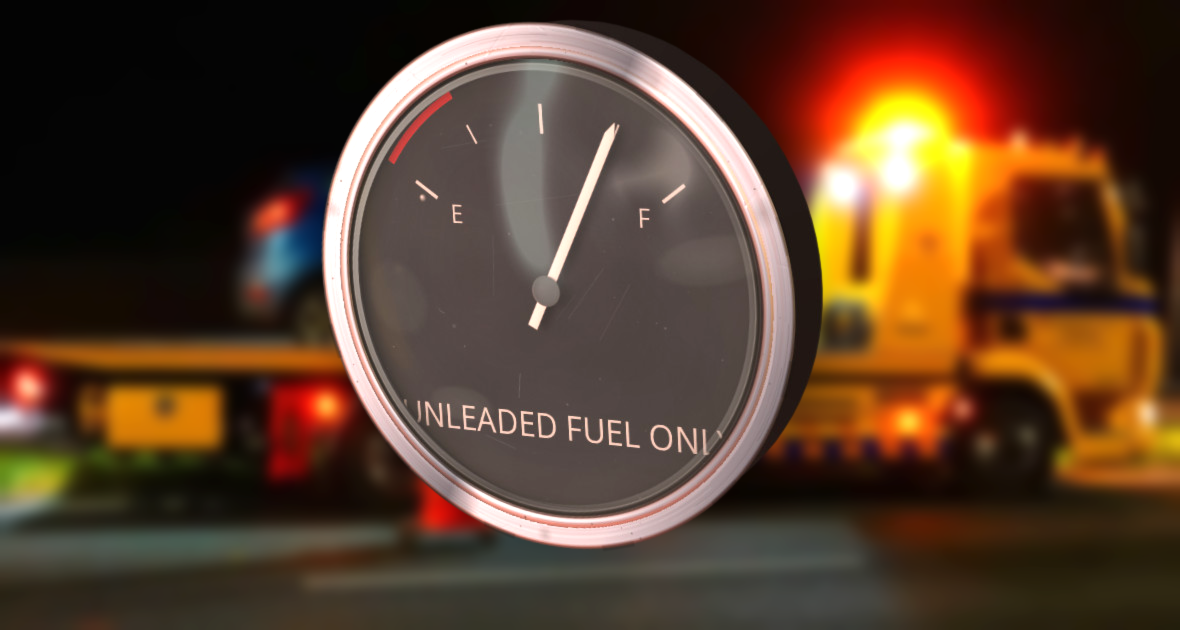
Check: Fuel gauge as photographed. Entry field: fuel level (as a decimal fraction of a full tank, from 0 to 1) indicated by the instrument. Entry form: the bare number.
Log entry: 0.75
